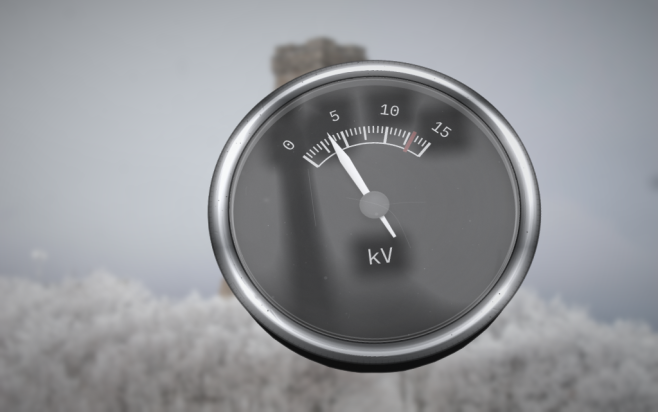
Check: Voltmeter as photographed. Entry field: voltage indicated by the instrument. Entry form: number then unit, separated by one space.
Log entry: 3.5 kV
